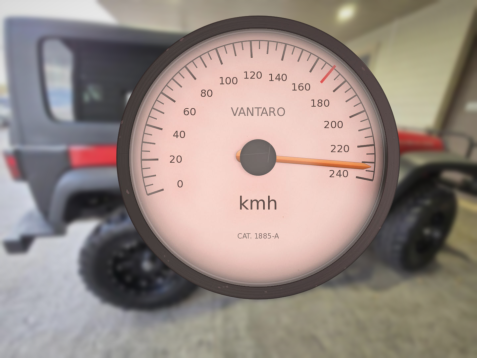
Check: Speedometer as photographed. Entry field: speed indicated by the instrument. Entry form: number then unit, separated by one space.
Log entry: 232.5 km/h
